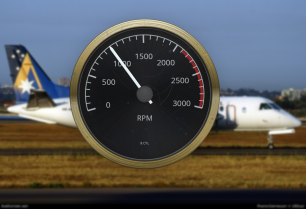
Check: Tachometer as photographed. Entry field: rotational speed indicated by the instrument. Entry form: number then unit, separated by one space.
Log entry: 1000 rpm
